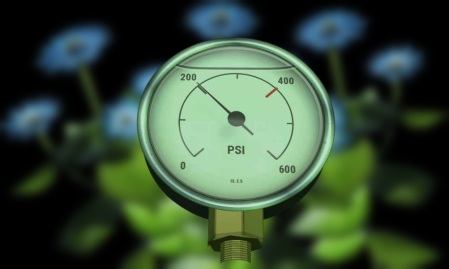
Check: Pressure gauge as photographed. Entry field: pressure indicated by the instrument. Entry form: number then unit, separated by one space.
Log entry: 200 psi
